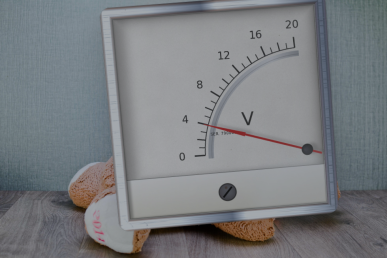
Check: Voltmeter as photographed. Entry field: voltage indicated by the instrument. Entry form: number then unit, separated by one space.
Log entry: 4 V
